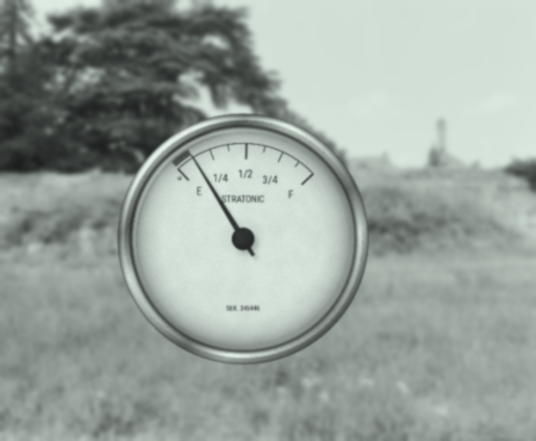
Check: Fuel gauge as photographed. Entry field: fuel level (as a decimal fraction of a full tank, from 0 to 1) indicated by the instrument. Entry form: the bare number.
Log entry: 0.125
